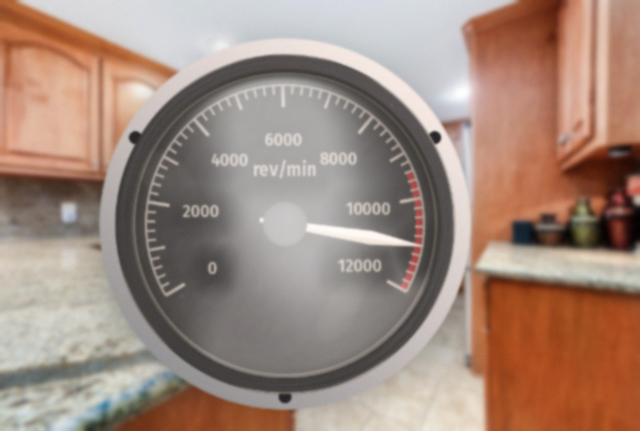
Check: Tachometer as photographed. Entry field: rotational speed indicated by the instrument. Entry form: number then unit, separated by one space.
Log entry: 11000 rpm
